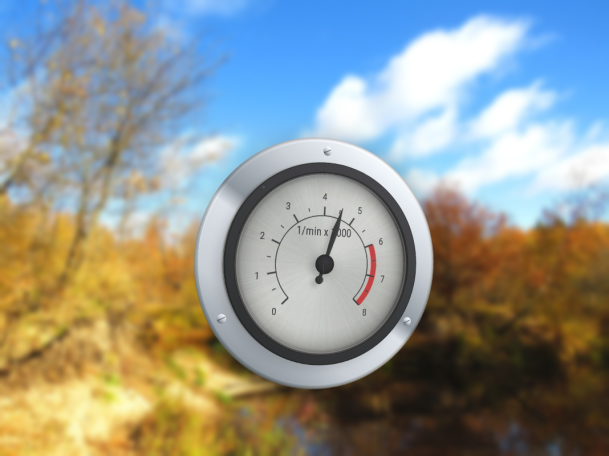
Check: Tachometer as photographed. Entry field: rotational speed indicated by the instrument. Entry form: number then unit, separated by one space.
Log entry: 4500 rpm
